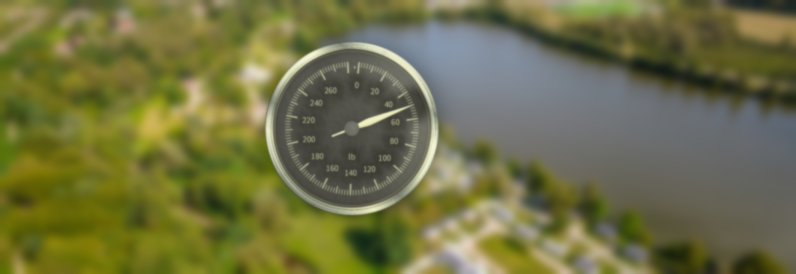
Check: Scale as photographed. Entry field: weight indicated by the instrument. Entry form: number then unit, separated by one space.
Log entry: 50 lb
